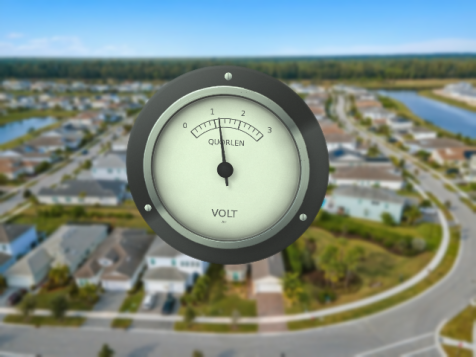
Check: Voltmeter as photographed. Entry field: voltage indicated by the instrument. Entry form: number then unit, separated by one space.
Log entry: 1.2 V
